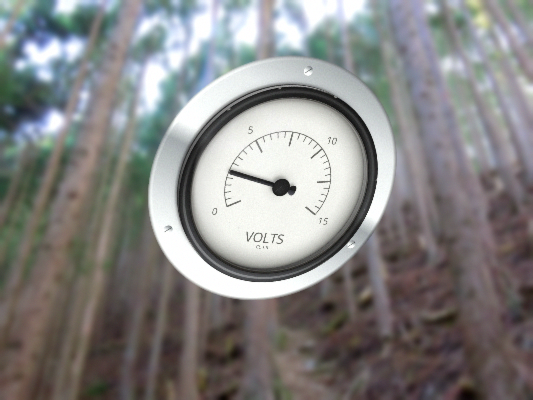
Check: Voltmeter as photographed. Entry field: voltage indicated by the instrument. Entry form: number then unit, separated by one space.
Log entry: 2.5 V
